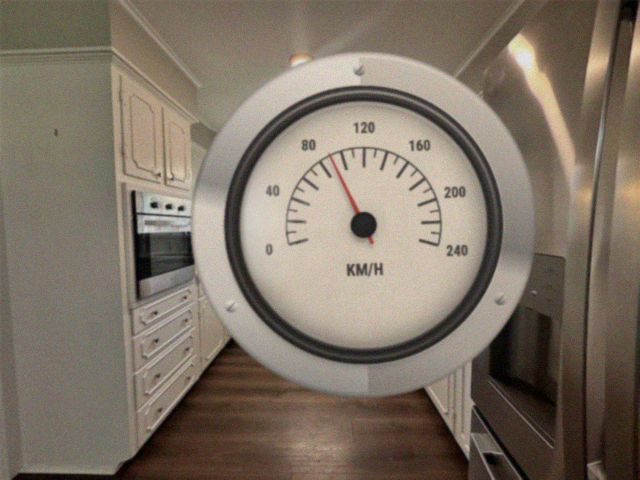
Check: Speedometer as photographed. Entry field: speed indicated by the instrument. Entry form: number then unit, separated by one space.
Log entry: 90 km/h
